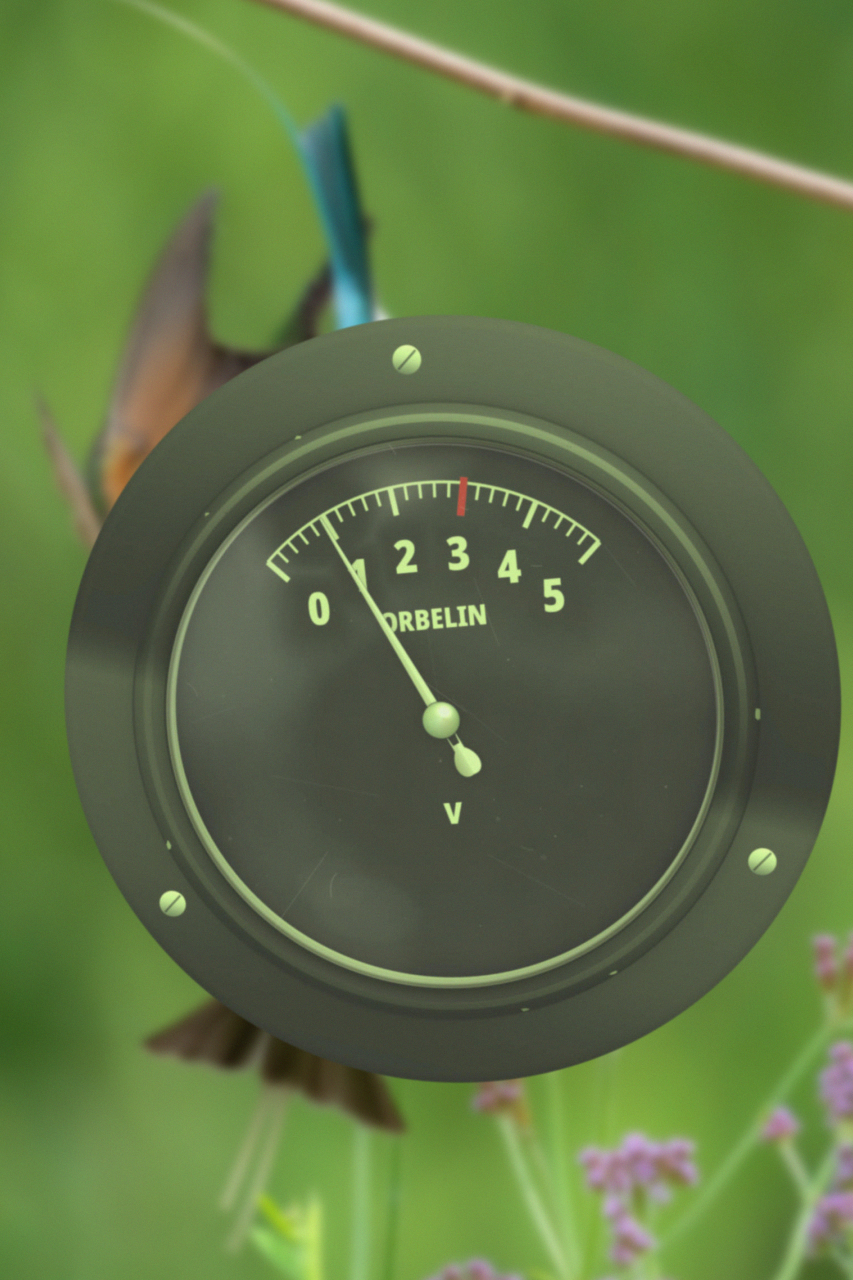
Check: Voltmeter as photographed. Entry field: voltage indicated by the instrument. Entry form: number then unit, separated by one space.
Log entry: 1 V
